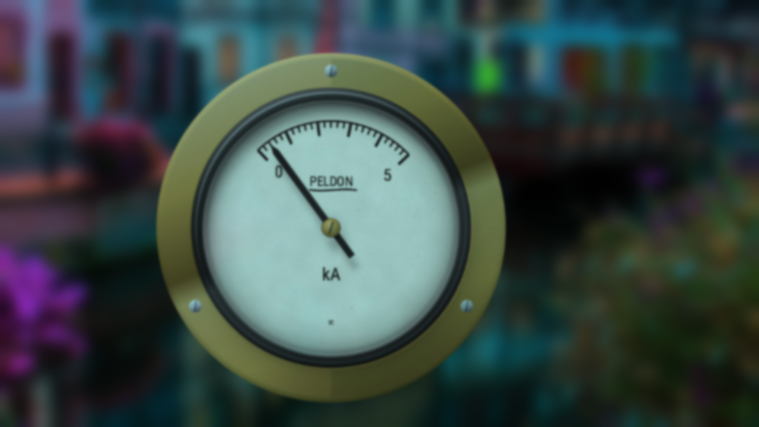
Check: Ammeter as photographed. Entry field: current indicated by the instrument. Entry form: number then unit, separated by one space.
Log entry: 0.4 kA
